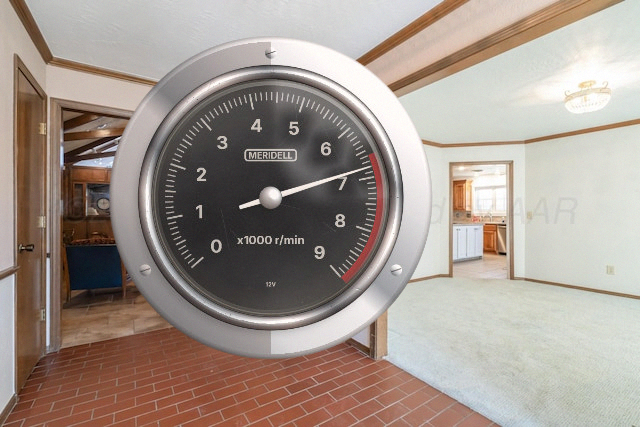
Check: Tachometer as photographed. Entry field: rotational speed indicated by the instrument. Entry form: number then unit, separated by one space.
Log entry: 6800 rpm
